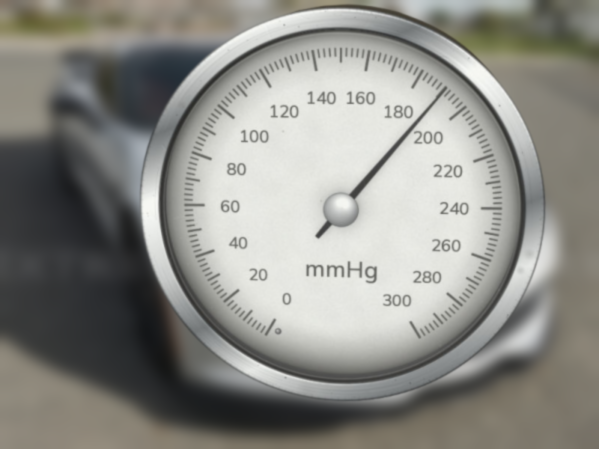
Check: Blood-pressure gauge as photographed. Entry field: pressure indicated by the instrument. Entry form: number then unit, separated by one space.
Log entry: 190 mmHg
